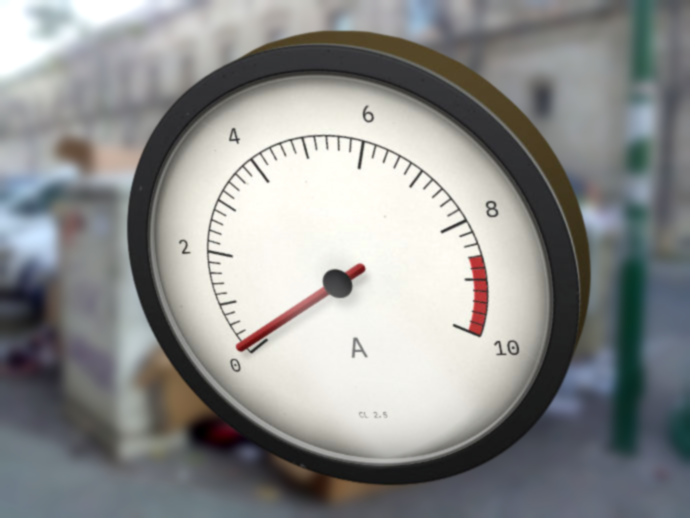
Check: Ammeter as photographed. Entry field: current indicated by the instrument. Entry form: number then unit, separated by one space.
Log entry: 0.2 A
